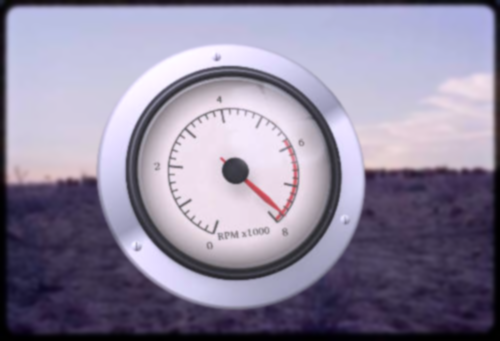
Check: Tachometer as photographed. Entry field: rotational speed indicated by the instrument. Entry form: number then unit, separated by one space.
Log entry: 7800 rpm
